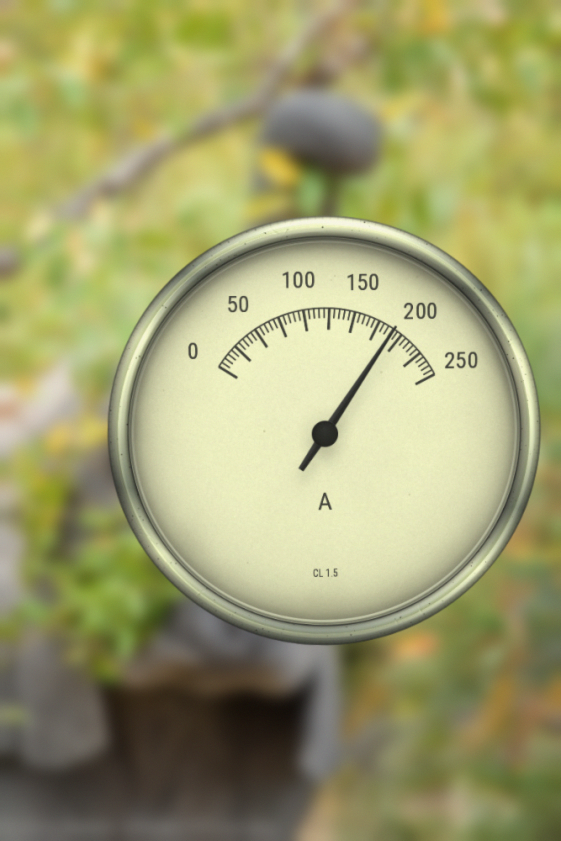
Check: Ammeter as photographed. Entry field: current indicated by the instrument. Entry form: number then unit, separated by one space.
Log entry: 190 A
